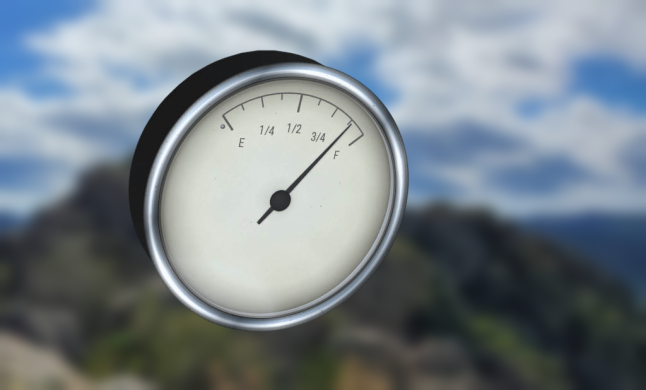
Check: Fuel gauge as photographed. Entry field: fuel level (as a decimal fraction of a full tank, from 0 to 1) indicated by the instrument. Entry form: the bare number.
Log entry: 0.875
